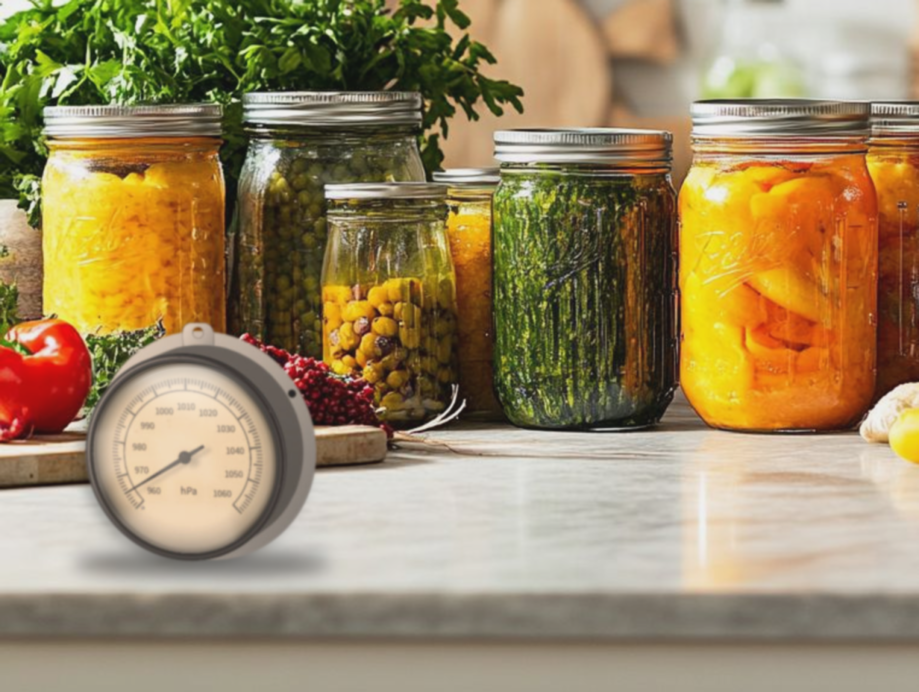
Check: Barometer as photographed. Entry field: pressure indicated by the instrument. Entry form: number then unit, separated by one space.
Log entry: 965 hPa
